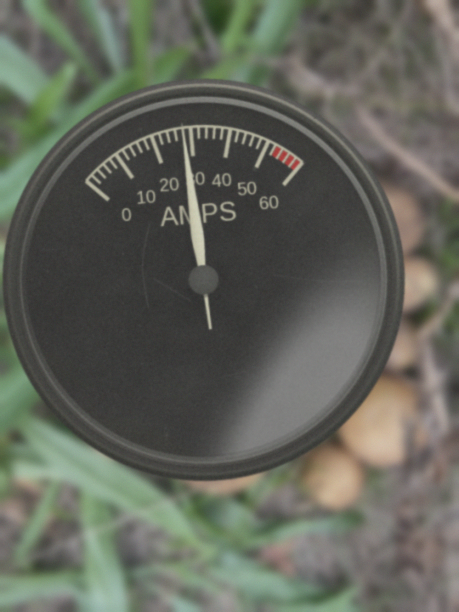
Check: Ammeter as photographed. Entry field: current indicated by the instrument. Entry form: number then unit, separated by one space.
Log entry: 28 A
